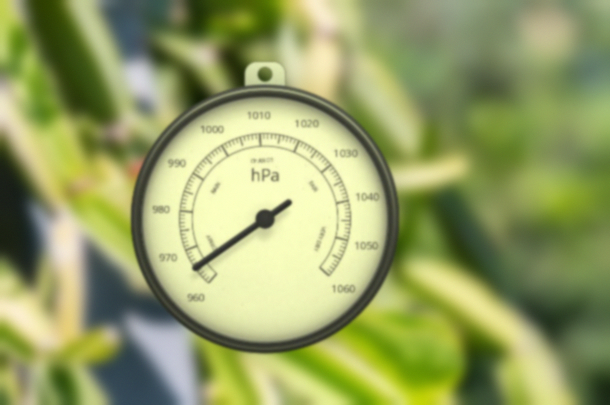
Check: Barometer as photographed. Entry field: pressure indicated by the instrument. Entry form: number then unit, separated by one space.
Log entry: 965 hPa
